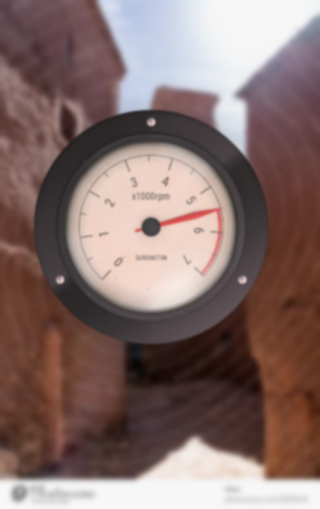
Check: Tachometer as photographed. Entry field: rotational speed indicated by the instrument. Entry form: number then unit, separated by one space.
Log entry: 5500 rpm
